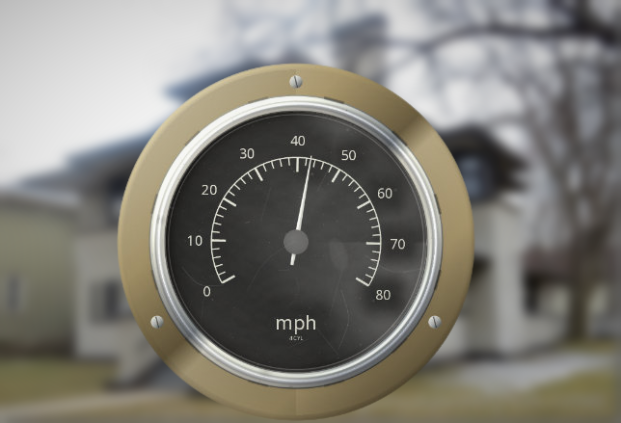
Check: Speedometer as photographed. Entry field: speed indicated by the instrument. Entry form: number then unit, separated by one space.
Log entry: 43 mph
